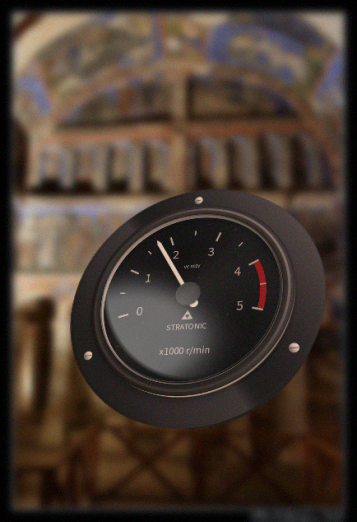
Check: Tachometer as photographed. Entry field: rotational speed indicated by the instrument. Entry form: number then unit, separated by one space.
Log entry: 1750 rpm
